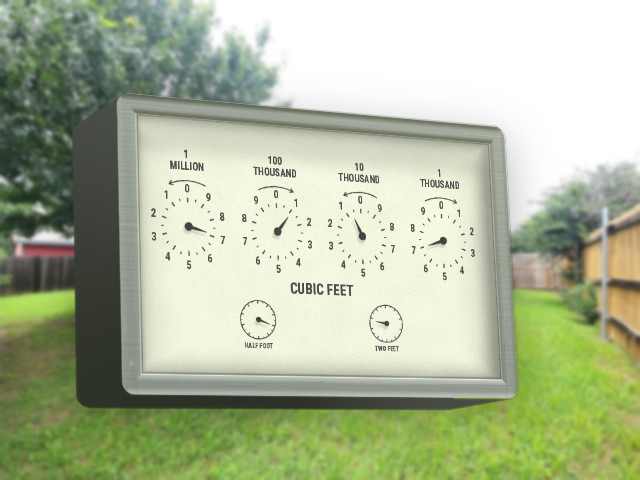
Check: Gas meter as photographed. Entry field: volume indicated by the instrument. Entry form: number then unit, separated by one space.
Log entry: 710700 ft³
